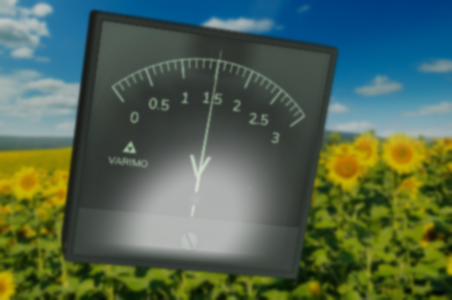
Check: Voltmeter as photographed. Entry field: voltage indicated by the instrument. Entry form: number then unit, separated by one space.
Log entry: 1.5 V
